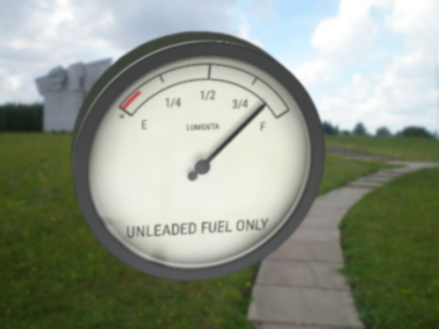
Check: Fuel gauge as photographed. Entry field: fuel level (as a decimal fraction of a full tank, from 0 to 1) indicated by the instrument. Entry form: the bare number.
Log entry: 0.875
